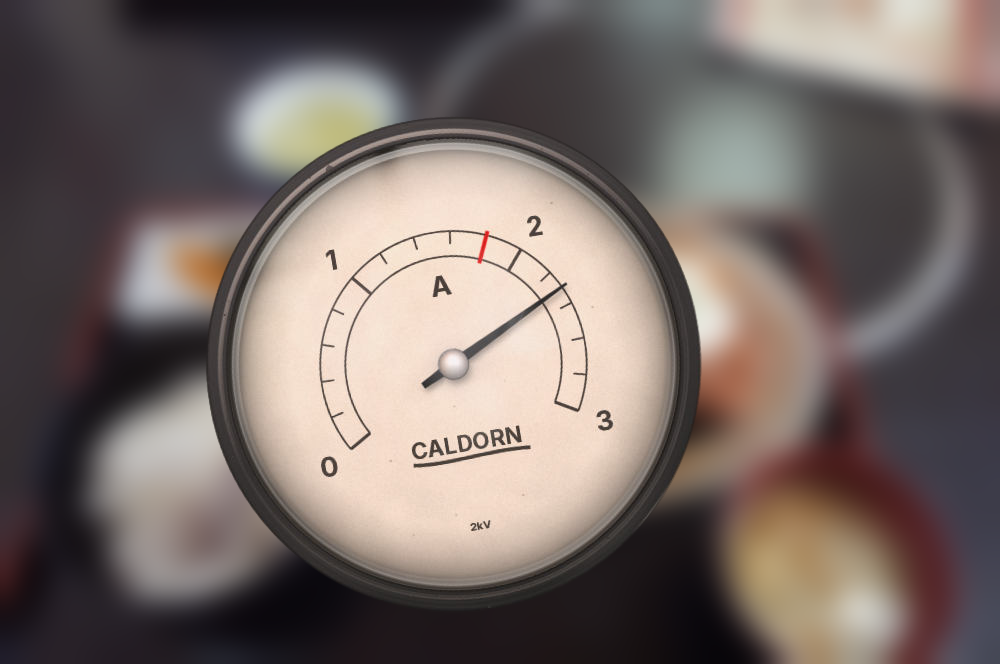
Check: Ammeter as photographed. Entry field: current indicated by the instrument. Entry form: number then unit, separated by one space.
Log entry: 2.3 A
